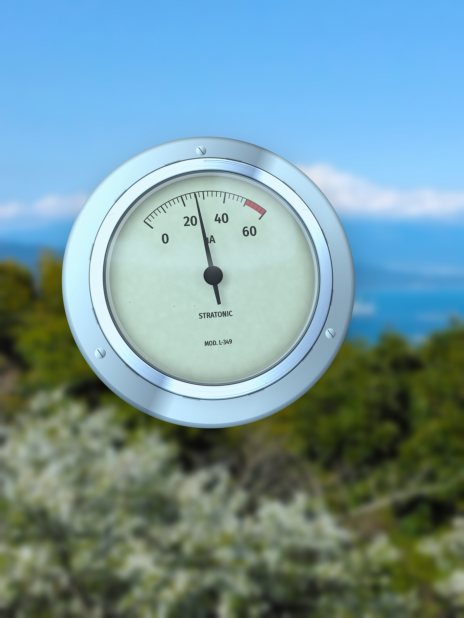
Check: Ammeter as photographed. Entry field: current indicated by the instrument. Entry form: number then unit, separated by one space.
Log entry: 26 µA
